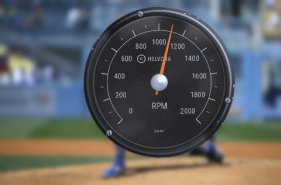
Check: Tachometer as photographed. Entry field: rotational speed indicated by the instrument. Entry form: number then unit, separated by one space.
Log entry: 1100 rpm
